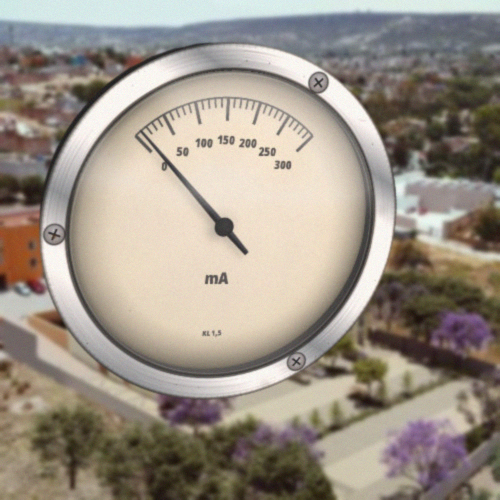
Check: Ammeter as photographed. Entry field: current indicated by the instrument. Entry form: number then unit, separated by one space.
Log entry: 10 mA
